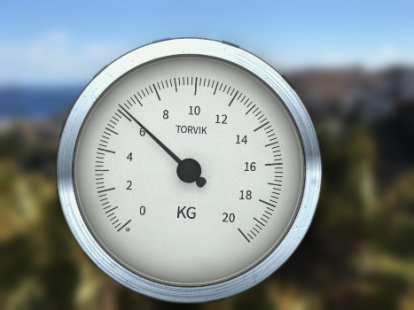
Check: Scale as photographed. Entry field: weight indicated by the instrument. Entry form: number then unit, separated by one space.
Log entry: 6.2 kg
